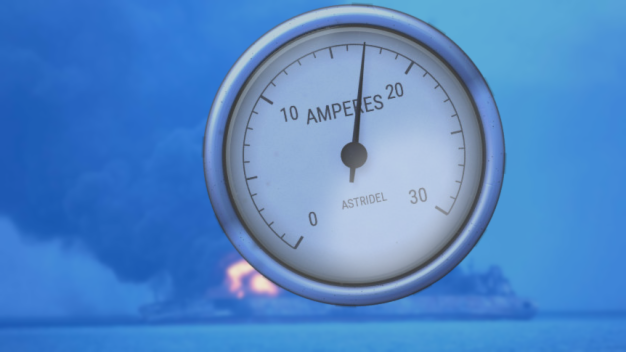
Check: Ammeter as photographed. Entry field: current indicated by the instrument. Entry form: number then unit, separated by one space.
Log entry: 17 A
